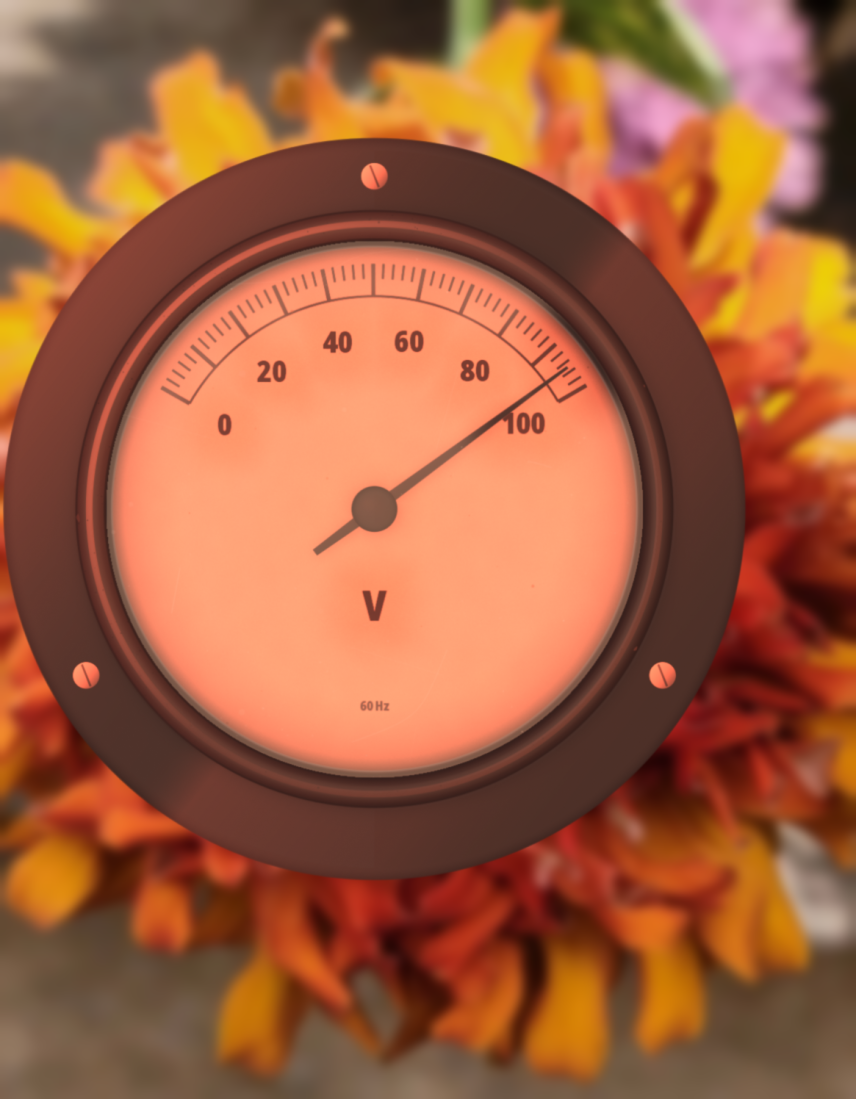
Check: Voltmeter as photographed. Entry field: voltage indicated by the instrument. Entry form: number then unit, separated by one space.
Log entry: 95 V
